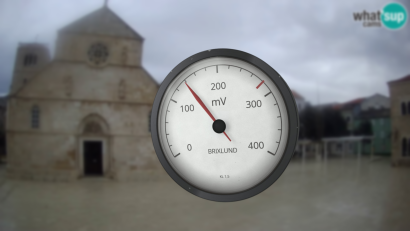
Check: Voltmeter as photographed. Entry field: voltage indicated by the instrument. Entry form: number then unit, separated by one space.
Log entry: 140 mV
